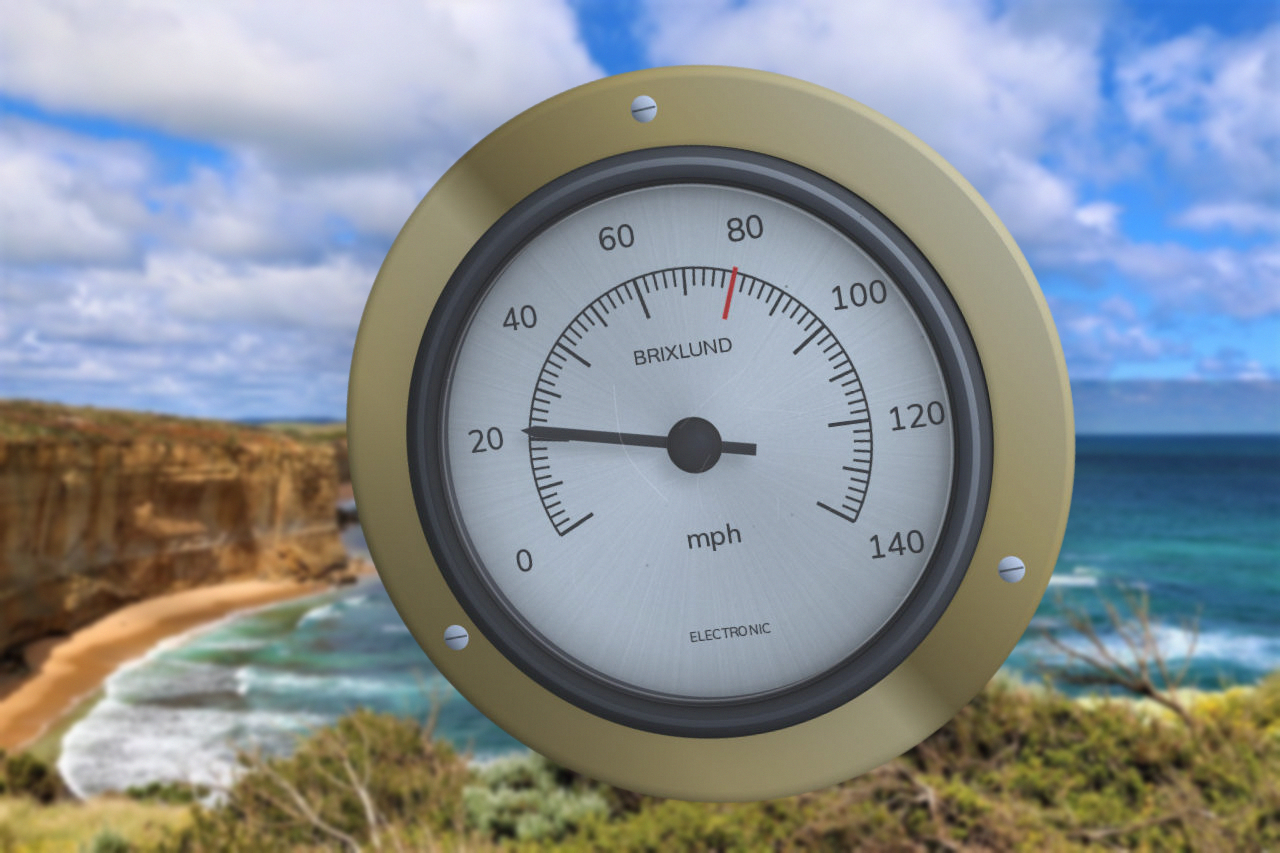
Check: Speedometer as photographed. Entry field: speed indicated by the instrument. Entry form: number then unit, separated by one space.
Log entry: 22 mph
